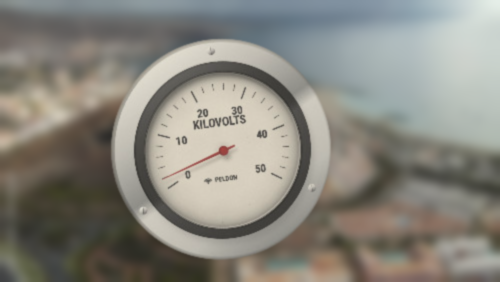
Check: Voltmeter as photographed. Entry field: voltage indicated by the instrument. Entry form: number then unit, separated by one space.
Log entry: 2 kV
